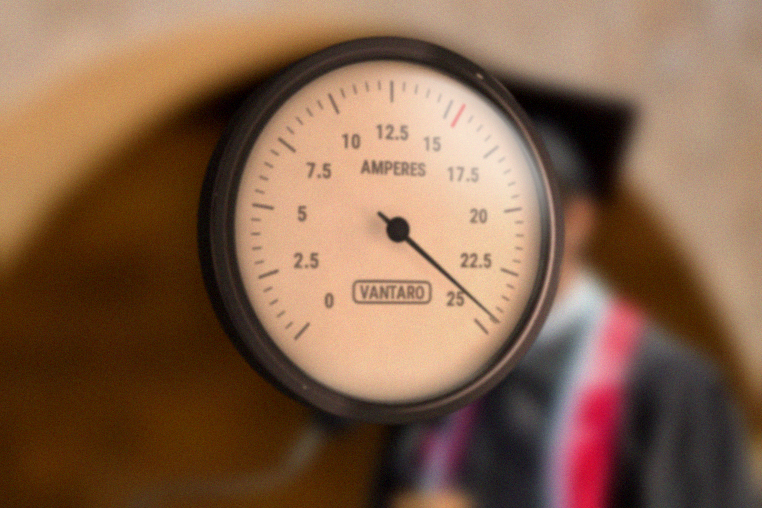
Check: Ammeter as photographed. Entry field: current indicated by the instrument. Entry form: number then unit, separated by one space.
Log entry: 24.5 A
